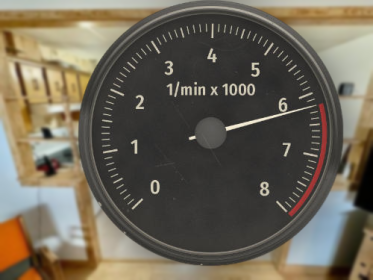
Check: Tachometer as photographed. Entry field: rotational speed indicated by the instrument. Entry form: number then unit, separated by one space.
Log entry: 6200 rpm
